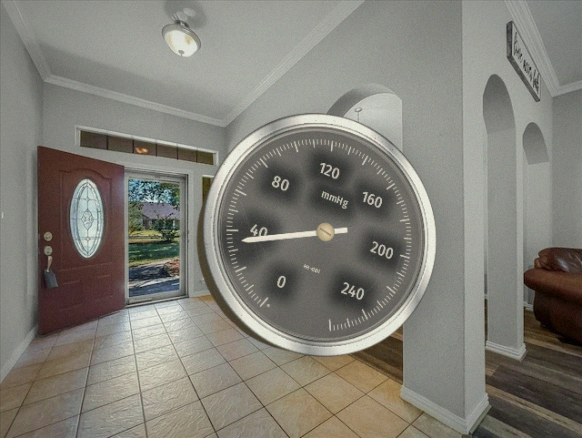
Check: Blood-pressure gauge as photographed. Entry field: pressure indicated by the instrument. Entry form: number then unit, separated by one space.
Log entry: 34 mmHg
